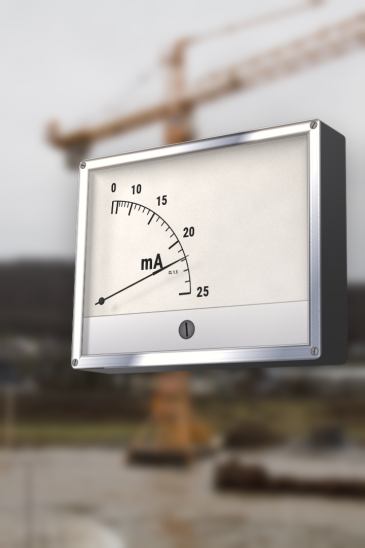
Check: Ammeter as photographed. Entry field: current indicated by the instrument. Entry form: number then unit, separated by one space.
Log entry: 22 mA
